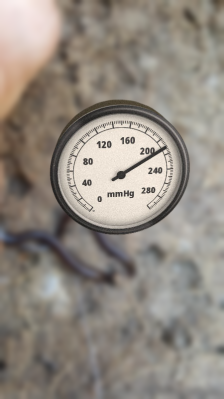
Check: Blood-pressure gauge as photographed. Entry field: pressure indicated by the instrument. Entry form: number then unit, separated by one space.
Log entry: 210 mmHg
